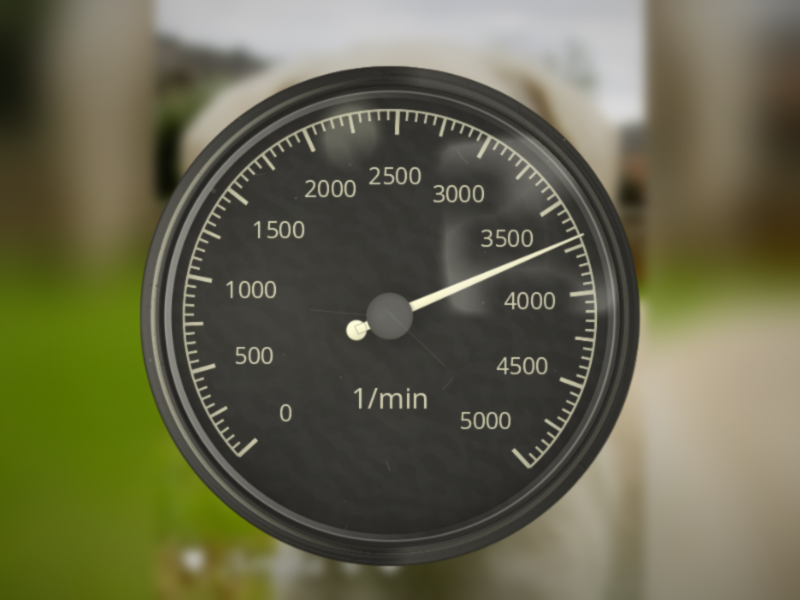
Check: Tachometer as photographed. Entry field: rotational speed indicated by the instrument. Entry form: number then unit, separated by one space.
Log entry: 3700 rpm
